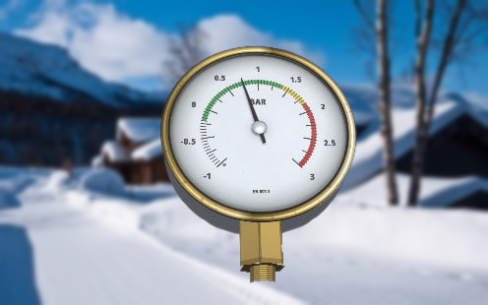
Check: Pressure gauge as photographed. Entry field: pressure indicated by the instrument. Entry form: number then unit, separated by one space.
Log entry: 0.75 bar
